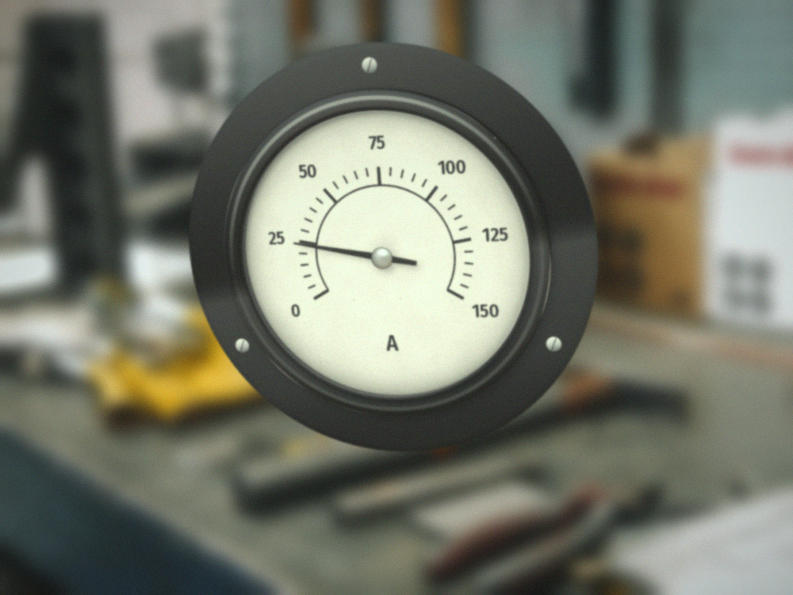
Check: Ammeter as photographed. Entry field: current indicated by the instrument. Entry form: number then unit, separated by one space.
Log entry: 25 A
